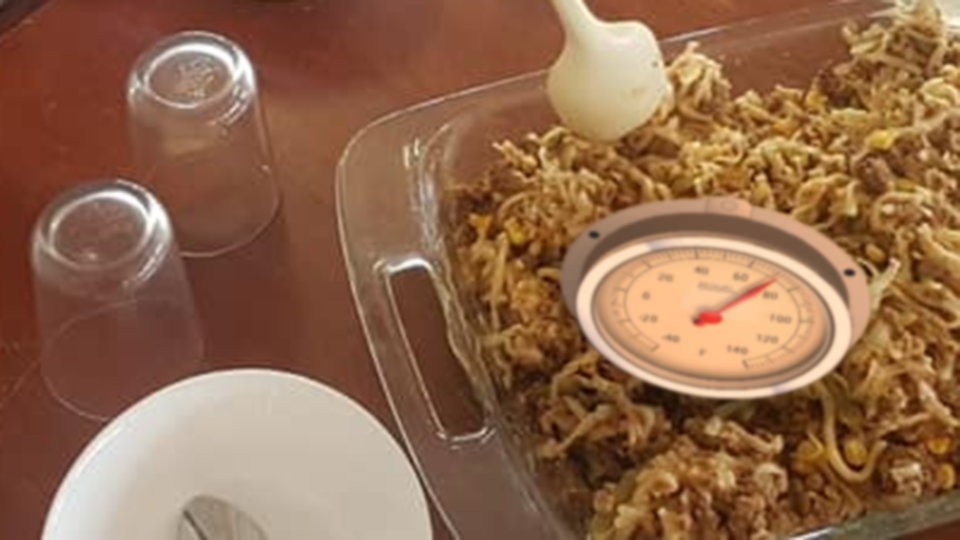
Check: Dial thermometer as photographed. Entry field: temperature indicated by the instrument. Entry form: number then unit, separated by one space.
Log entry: 70 °F
